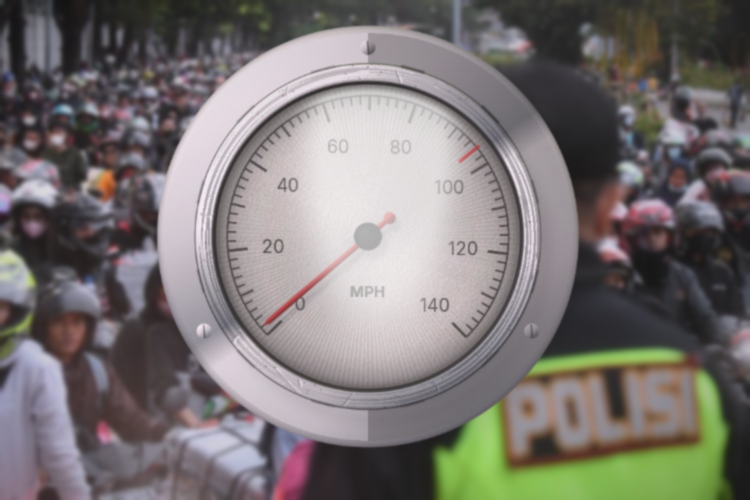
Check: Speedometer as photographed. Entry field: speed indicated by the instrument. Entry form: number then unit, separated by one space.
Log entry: 2 mph
